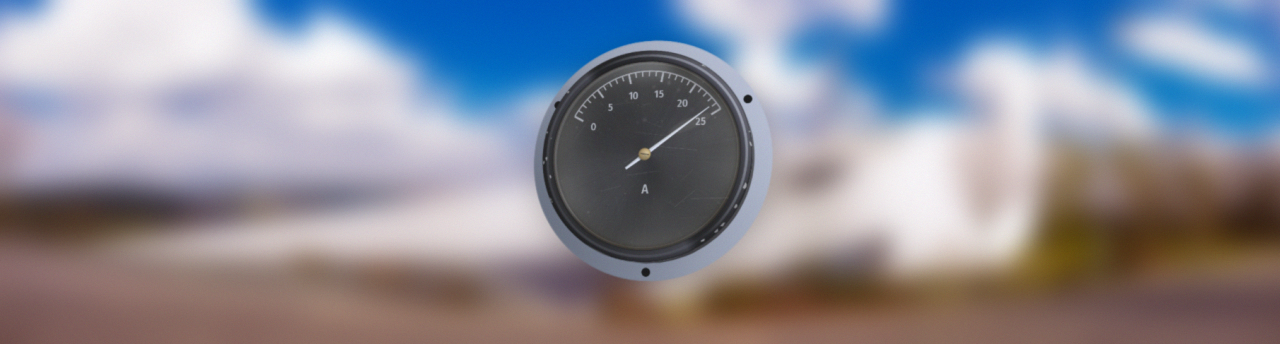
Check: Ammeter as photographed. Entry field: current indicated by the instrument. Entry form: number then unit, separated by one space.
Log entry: 24 A
